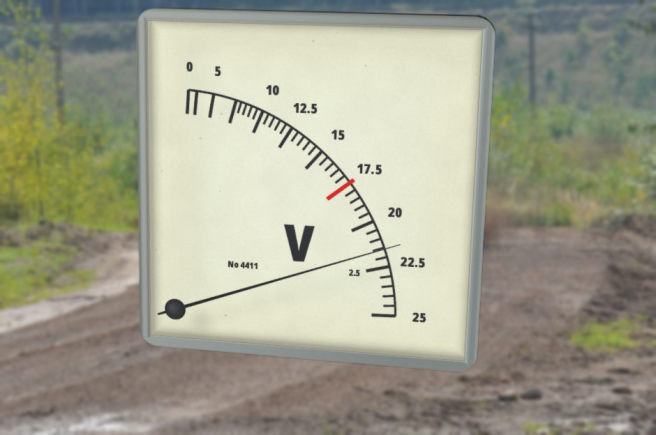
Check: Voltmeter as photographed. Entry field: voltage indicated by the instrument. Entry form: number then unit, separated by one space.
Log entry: 21.5 V
